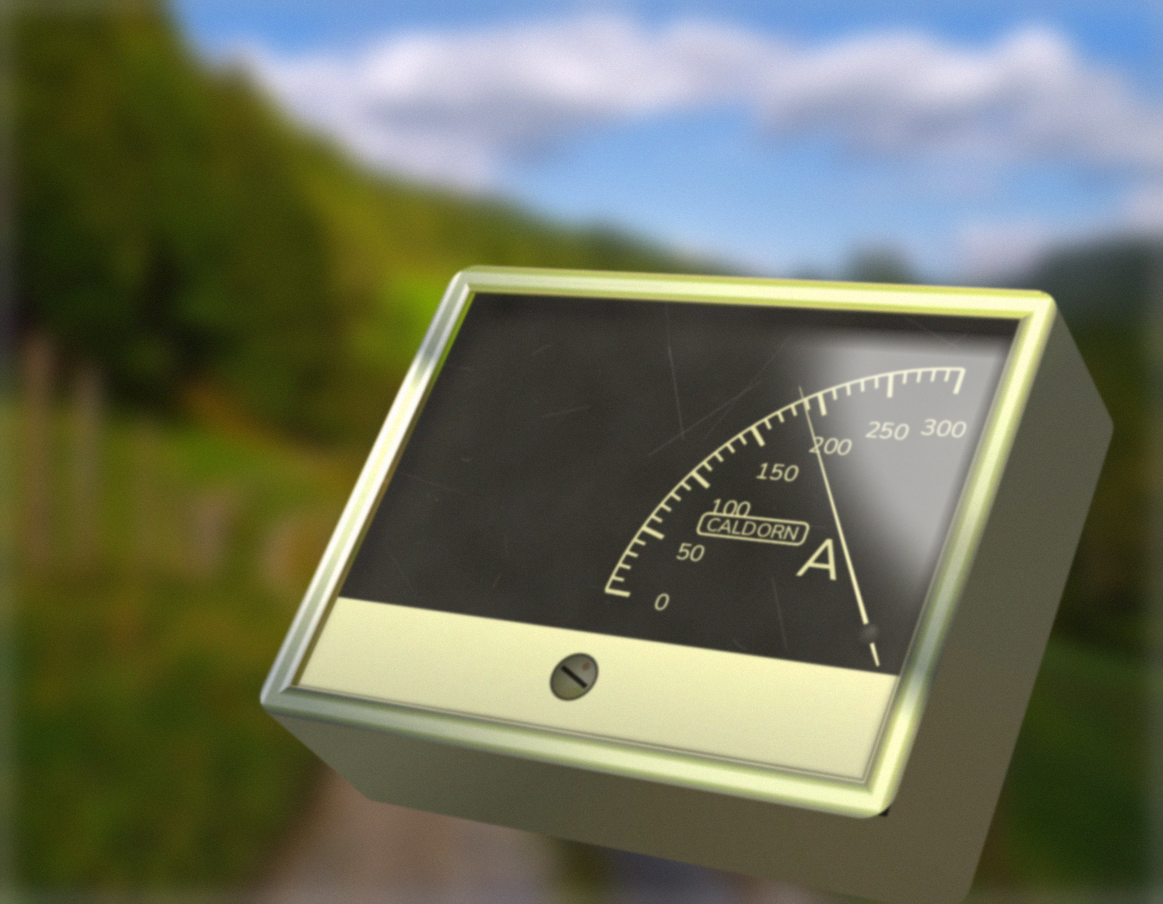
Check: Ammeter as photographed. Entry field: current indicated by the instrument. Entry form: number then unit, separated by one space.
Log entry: 190 A
